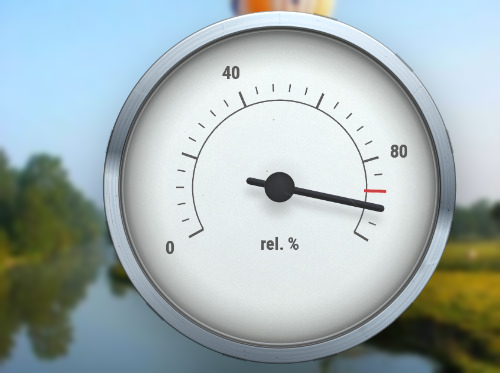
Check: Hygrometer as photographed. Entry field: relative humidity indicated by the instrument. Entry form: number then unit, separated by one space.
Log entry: 92 %
